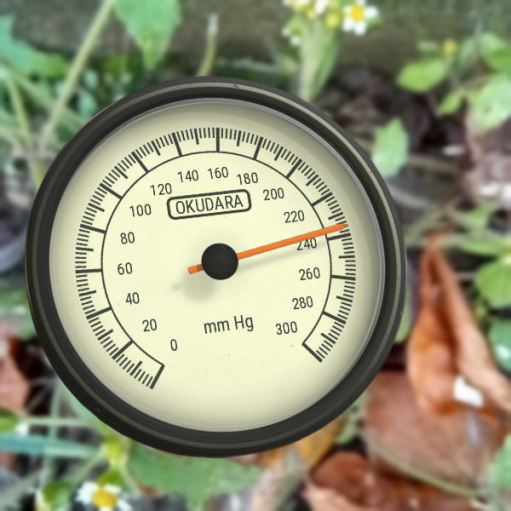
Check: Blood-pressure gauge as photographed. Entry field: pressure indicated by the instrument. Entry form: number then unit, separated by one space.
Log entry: 236 mmHg
